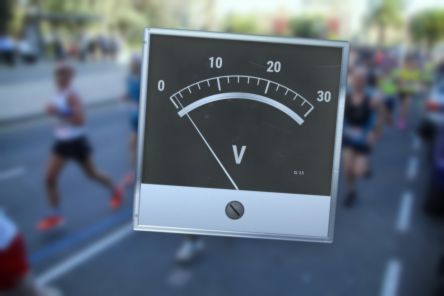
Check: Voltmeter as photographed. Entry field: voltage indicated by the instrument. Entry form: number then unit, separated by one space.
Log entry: 1 V
